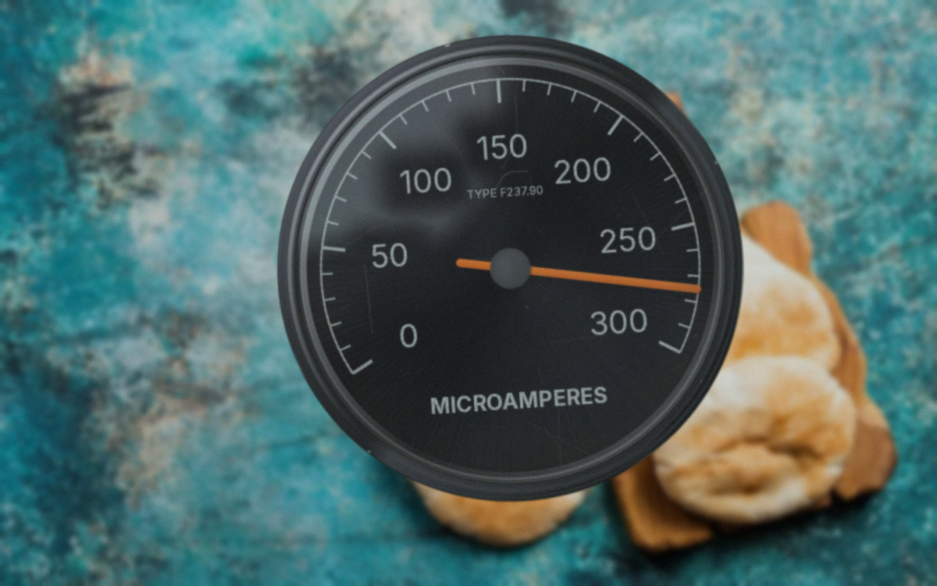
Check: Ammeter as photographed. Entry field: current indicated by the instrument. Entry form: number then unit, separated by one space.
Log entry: 275 µA
